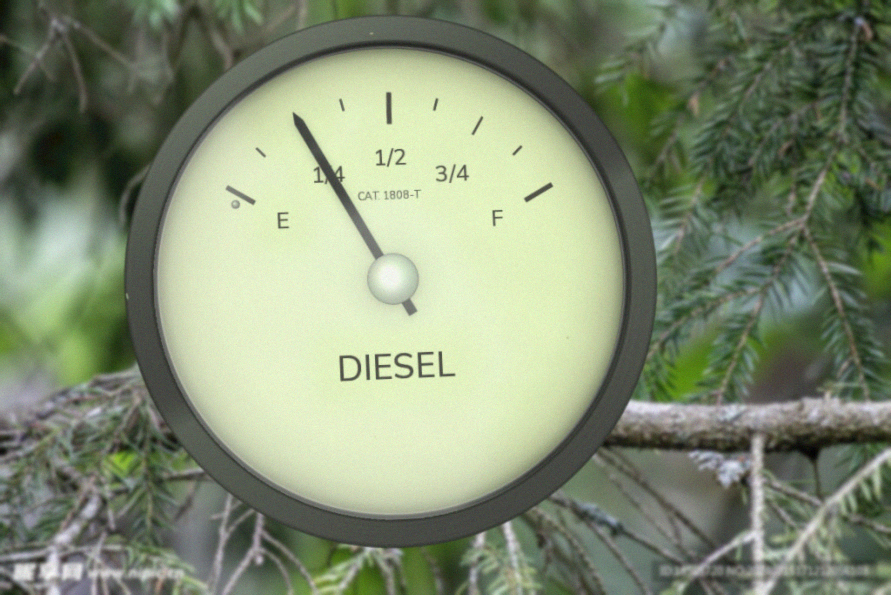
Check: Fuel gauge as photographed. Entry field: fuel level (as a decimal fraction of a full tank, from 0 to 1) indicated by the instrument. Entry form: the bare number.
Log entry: 0.25
